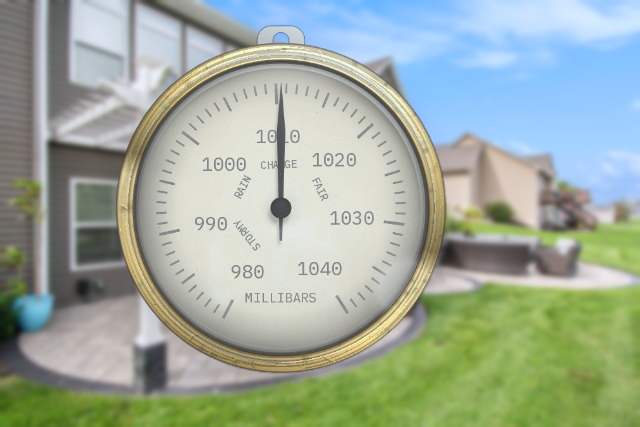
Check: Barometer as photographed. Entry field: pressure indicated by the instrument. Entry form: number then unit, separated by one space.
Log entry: 1010.5 mbar
